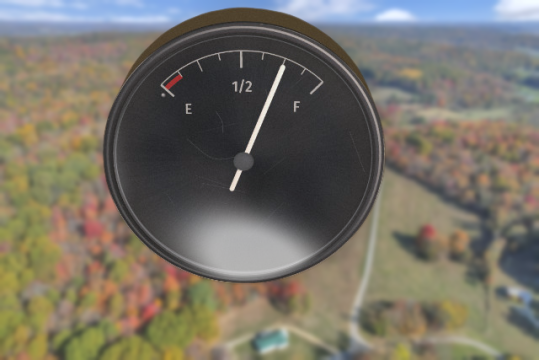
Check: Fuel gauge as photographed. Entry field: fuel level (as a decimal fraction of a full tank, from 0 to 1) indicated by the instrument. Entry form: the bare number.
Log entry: 0.75
